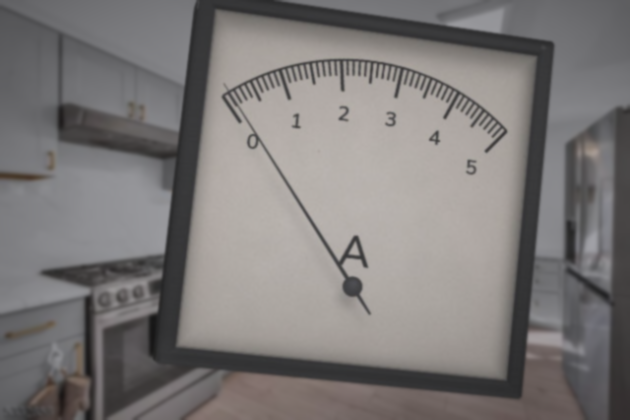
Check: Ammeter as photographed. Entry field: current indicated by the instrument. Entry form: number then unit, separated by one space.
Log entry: 0.1 A
